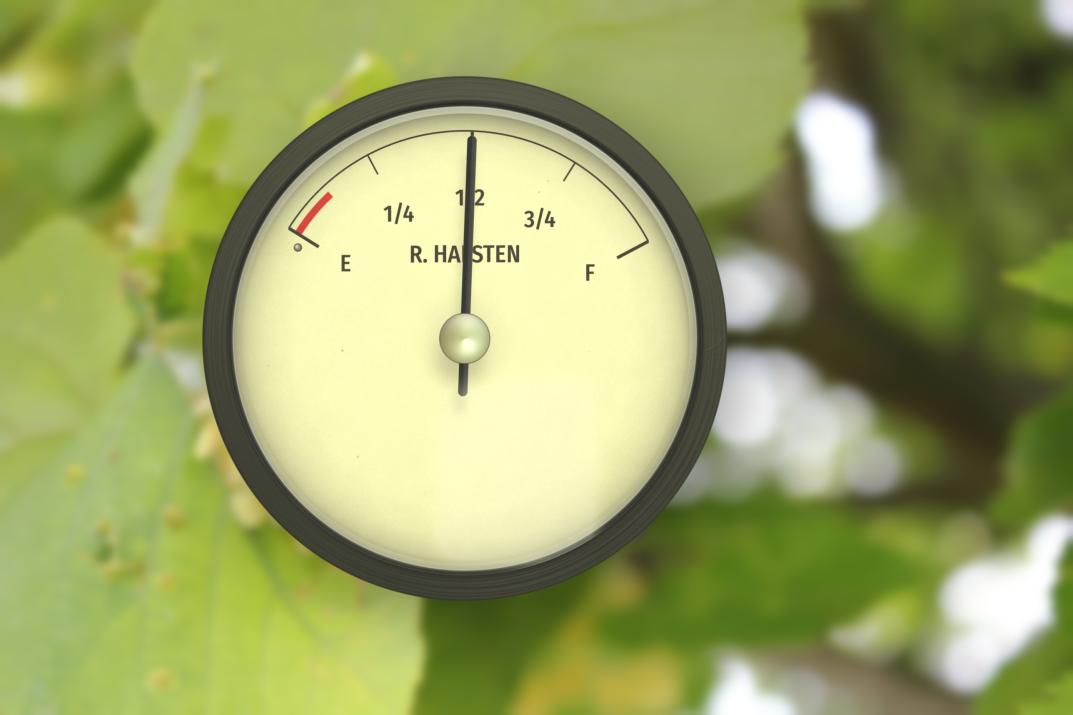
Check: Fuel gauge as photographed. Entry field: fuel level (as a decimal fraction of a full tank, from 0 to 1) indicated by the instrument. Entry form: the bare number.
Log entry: 0.5
